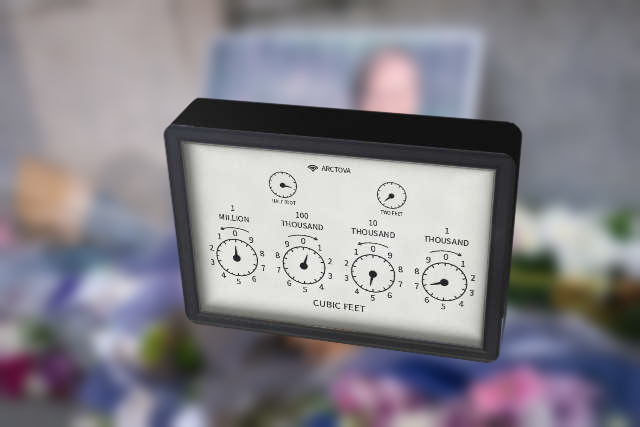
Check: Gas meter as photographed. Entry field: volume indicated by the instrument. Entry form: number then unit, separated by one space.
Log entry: 4700 ft³
